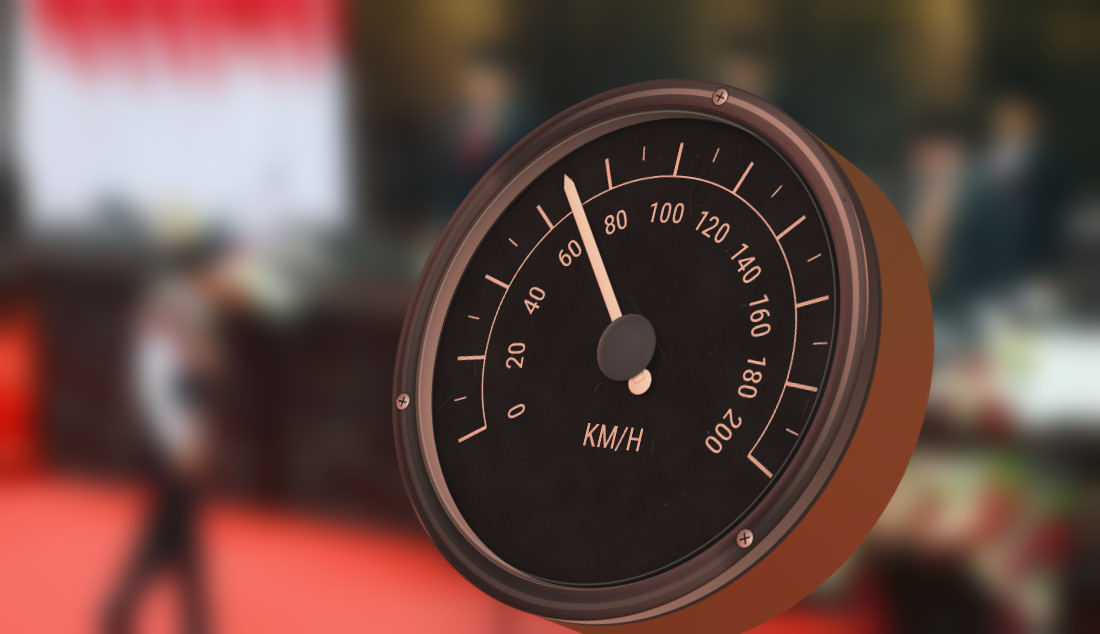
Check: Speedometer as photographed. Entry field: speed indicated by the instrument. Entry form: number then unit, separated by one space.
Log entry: 70 km/h
